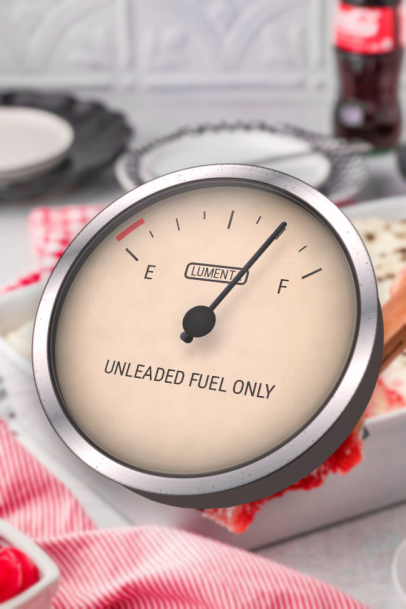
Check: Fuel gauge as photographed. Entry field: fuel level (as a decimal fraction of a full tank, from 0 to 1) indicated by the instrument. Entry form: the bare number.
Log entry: 0.75
